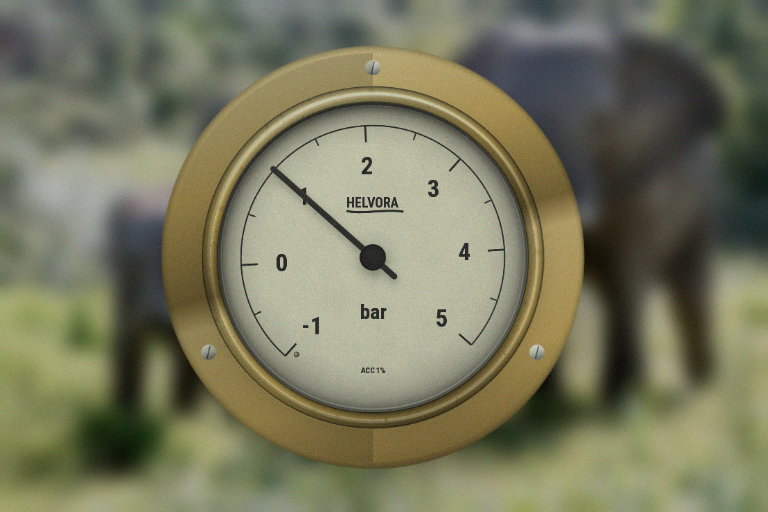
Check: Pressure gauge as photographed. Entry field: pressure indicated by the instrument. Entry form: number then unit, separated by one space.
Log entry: 1 bar
